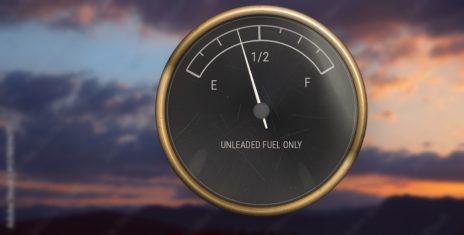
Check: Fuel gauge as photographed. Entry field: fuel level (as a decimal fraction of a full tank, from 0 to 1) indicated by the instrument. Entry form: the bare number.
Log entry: 0.375
